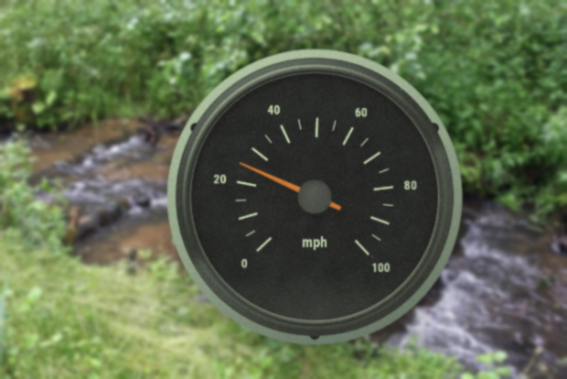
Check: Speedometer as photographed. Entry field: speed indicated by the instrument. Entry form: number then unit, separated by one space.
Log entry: 25 mph
